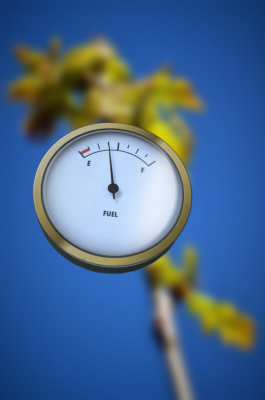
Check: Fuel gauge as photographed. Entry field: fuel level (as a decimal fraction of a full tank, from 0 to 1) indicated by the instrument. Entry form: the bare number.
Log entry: 0.375
